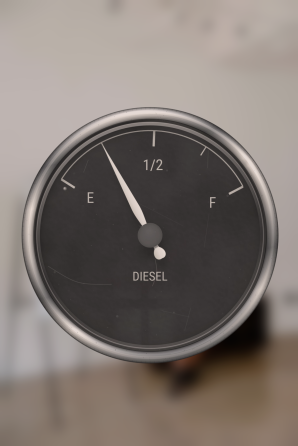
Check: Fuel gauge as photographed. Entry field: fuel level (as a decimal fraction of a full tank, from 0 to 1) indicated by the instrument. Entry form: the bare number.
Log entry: 0.25
